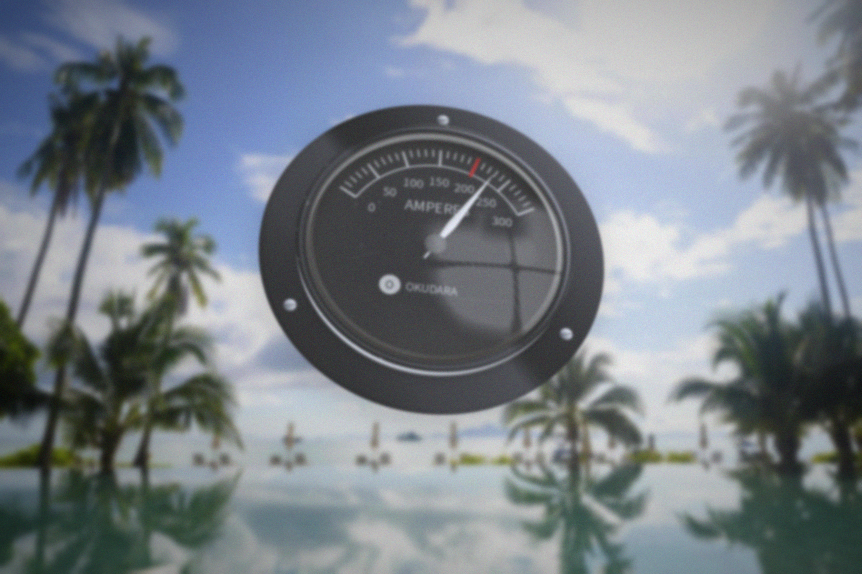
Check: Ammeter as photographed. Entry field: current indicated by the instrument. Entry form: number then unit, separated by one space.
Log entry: 230 A
